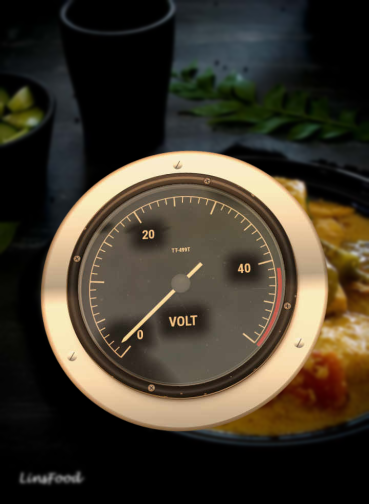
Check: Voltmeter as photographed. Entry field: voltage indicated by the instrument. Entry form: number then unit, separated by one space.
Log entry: 1 V
